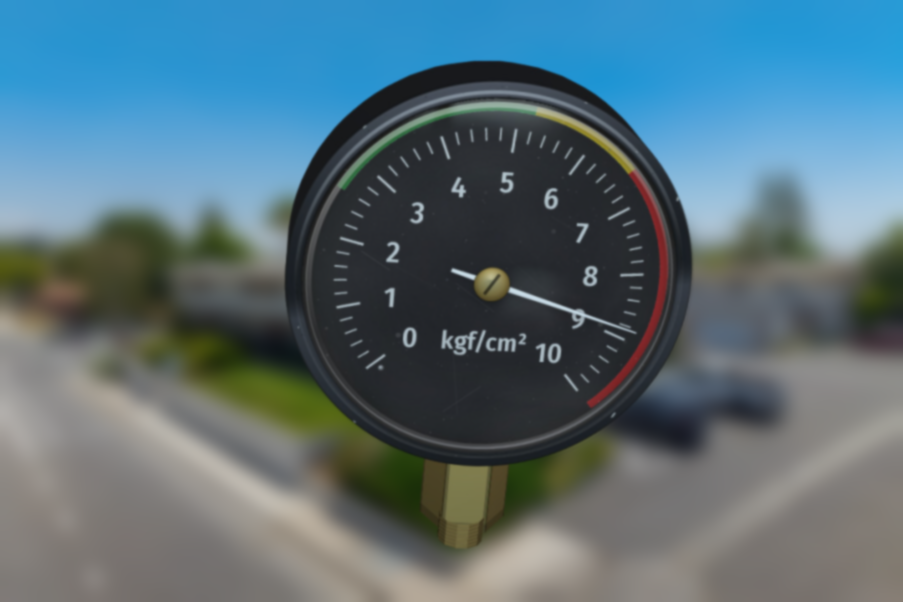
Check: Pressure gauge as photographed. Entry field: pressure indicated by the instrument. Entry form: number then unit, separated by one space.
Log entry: 8.8 kg/cm²
